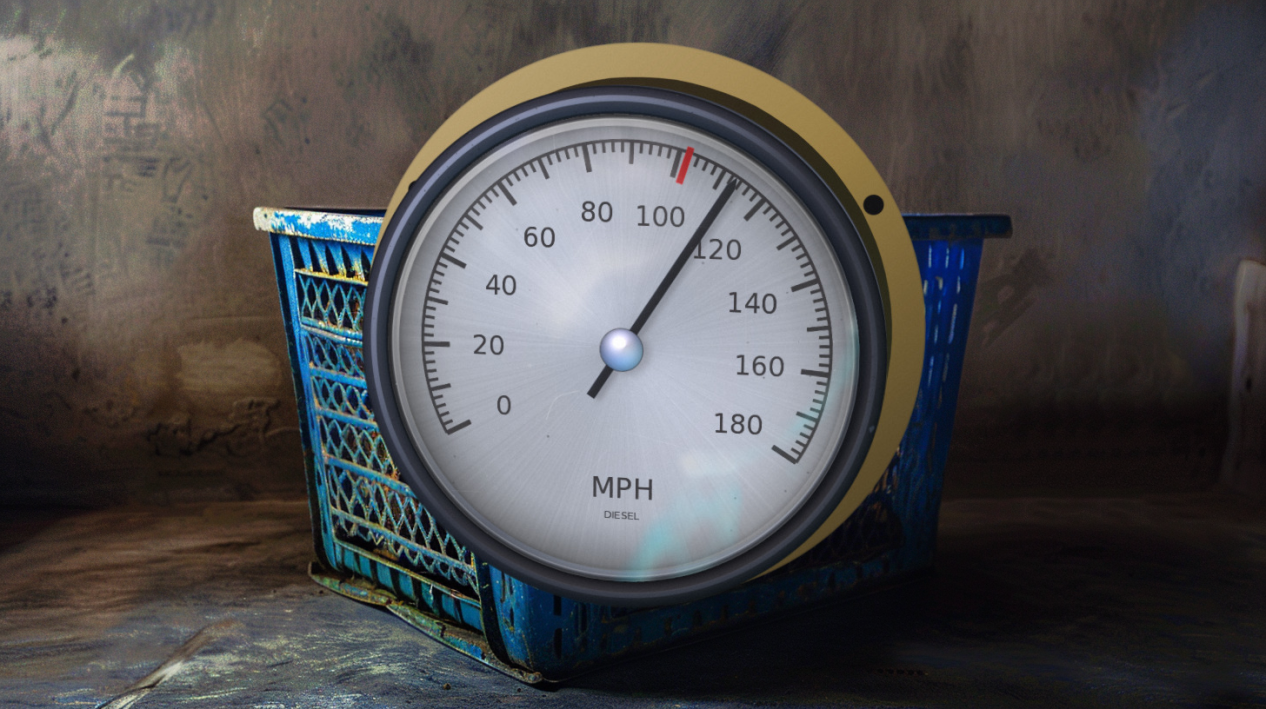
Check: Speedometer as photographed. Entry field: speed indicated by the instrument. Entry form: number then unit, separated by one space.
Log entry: 113 mph
